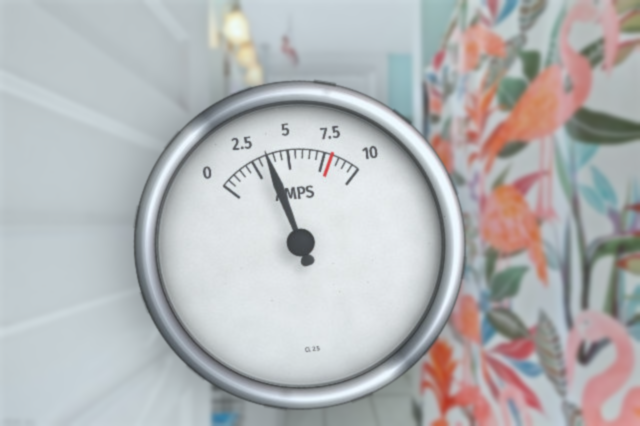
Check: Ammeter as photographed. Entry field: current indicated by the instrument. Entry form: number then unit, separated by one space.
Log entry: 3.5 A
